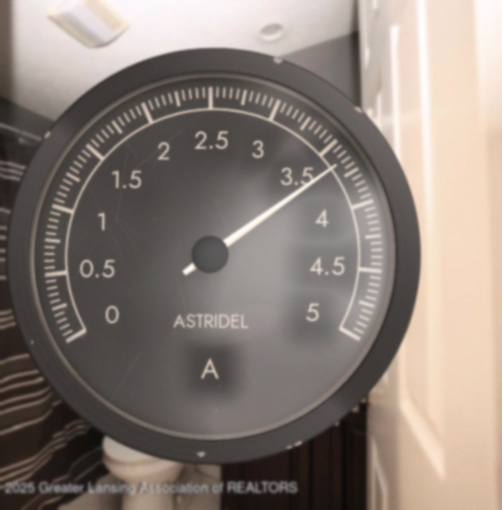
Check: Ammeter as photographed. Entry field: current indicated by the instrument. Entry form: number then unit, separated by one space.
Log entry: 3.65 A
